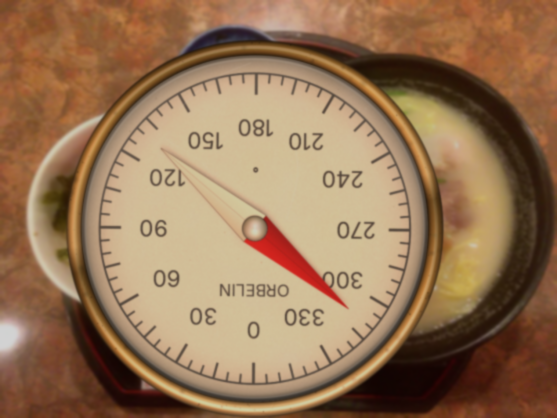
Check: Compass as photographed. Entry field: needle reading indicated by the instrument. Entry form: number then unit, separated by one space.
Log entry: 310 °
